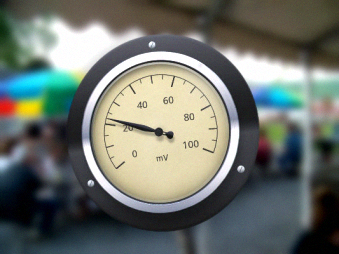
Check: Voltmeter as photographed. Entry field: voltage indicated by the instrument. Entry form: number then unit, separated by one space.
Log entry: 22.5 mV
